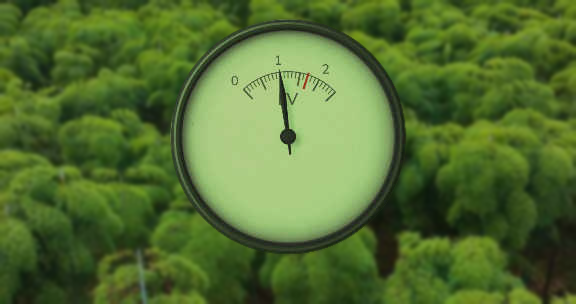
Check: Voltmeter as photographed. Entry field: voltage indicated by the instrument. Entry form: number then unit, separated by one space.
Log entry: 1 kV
